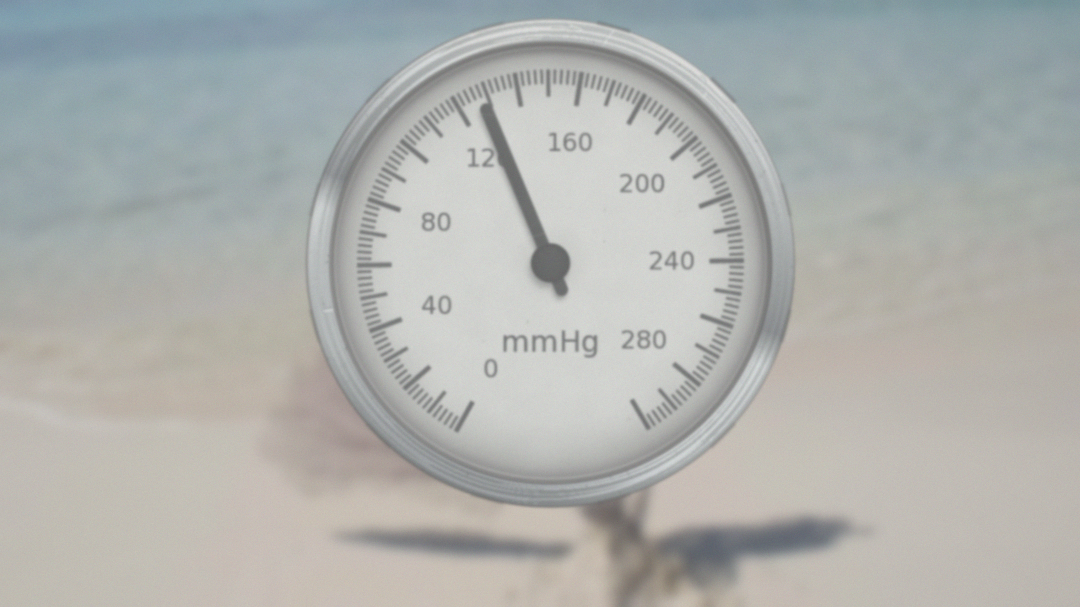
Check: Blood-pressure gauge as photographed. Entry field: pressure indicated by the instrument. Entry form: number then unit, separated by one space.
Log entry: 128 mmHg
